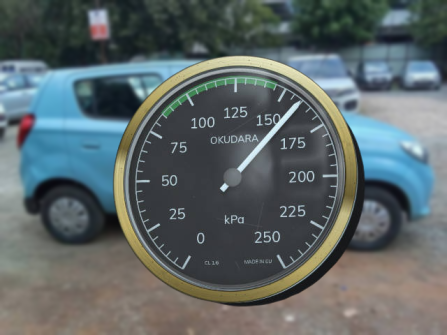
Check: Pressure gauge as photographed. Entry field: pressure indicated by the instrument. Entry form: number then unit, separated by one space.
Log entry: 160 kPa
